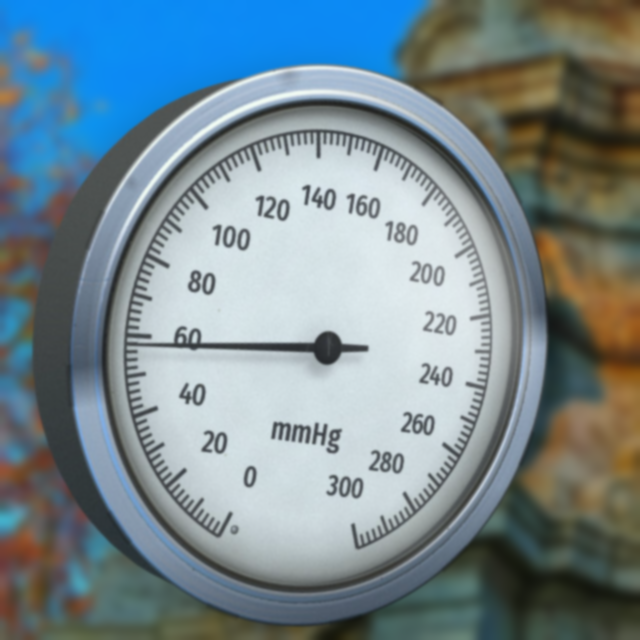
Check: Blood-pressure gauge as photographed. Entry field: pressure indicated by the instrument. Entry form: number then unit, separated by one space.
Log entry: 58 mmHg
